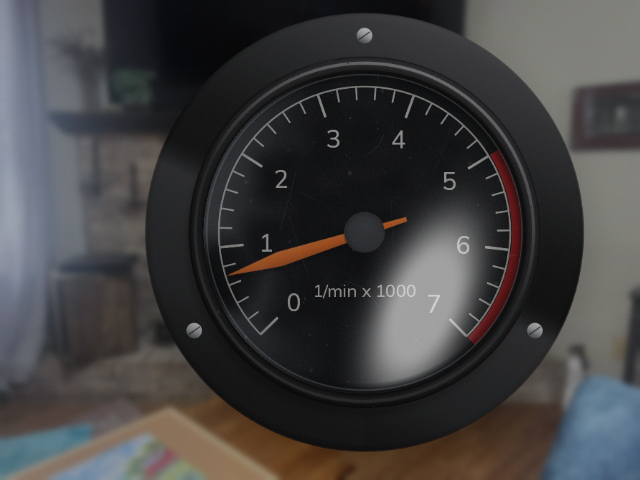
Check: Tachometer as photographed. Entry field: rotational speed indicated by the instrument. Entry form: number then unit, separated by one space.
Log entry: 700 rpm
